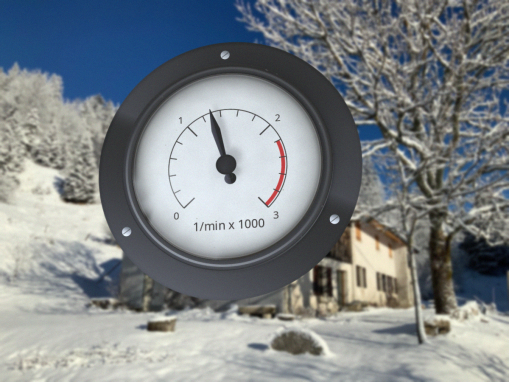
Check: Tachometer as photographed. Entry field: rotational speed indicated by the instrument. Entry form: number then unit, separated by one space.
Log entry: 1300 rpm
